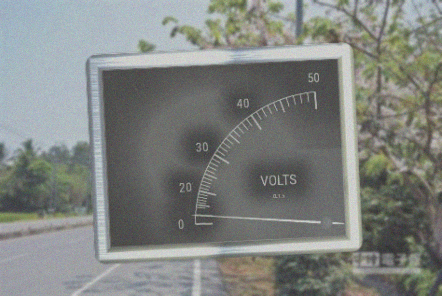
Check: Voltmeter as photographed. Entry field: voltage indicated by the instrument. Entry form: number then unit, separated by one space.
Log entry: 10 V
